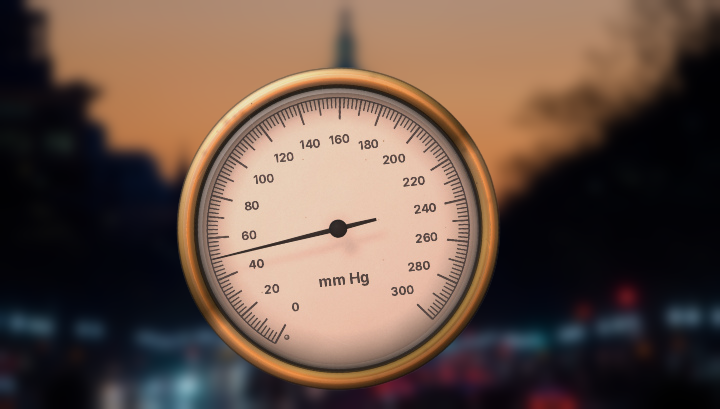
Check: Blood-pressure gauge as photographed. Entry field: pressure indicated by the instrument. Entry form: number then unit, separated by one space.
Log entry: 50 mmHg
